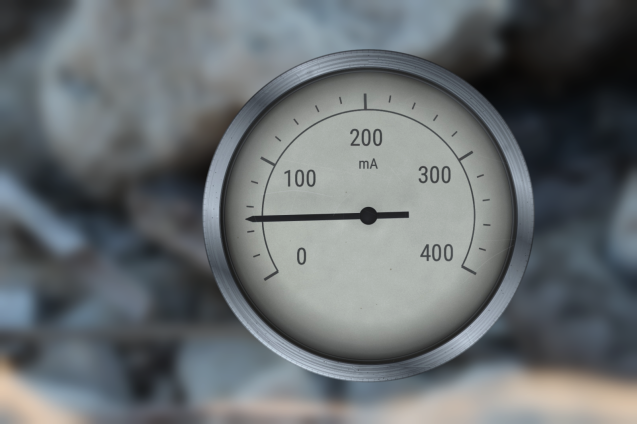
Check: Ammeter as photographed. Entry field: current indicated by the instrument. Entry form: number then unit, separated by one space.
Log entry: 50 mA
